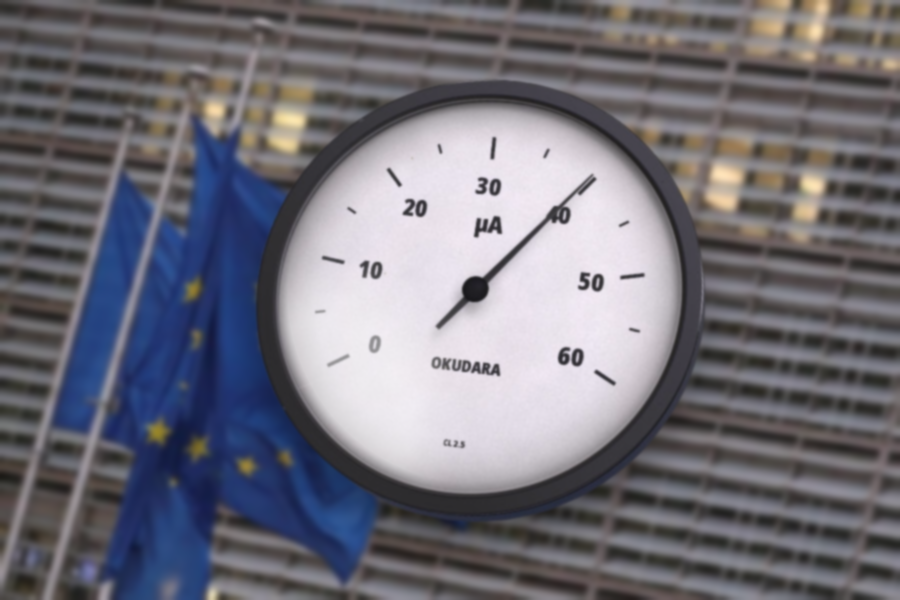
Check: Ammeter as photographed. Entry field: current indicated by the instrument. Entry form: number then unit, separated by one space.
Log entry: 40 µA
